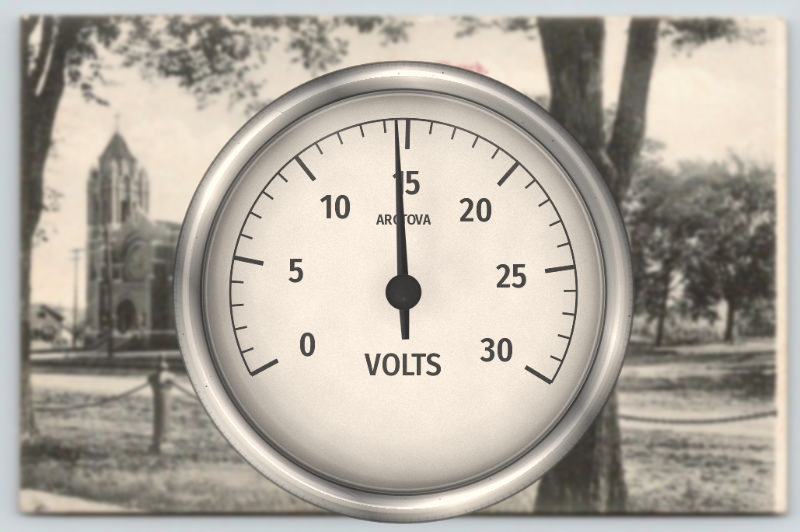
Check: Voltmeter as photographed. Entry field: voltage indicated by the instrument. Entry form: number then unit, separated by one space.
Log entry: 14.5 V
